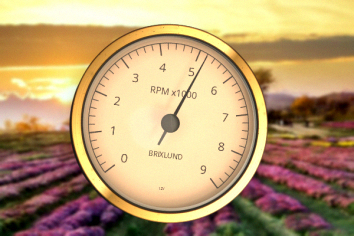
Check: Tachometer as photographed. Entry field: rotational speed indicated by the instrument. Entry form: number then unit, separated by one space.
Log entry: 5200 rpm
